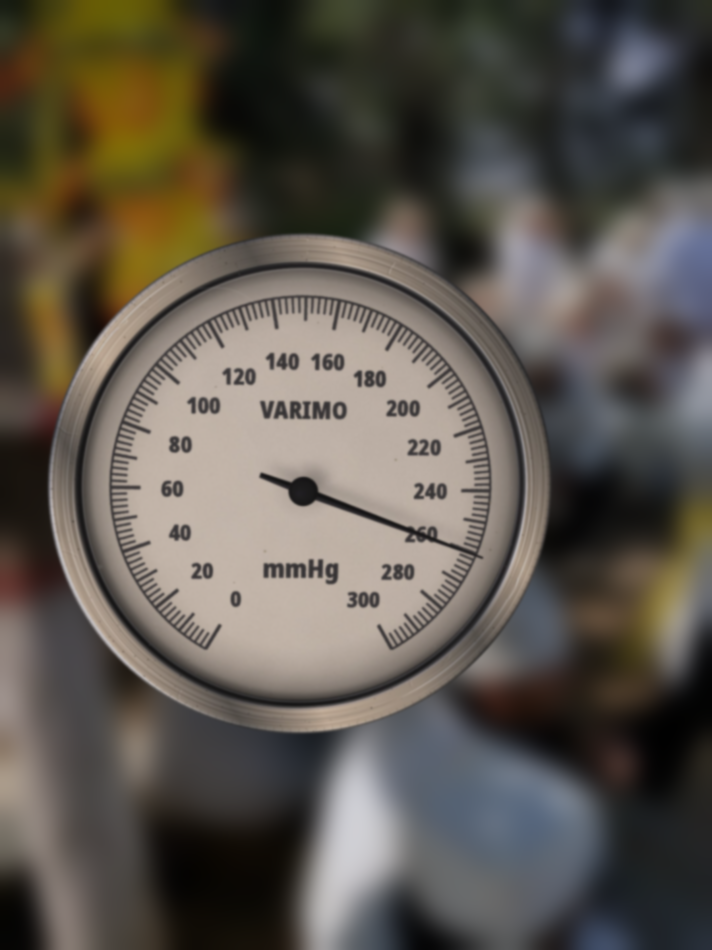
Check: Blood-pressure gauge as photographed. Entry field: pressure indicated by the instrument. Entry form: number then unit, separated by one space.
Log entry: 260 mmHg
